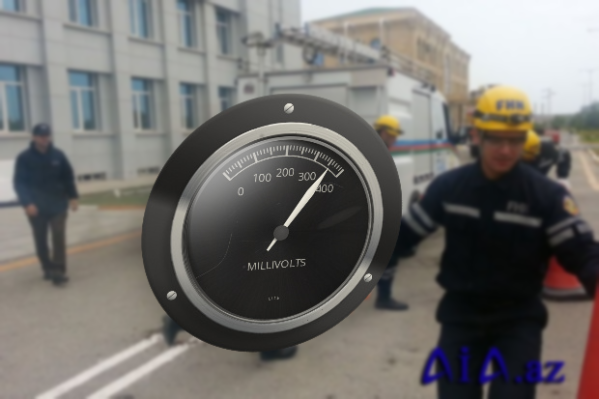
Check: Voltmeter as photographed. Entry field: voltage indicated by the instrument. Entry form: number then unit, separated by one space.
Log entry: 350 mV
